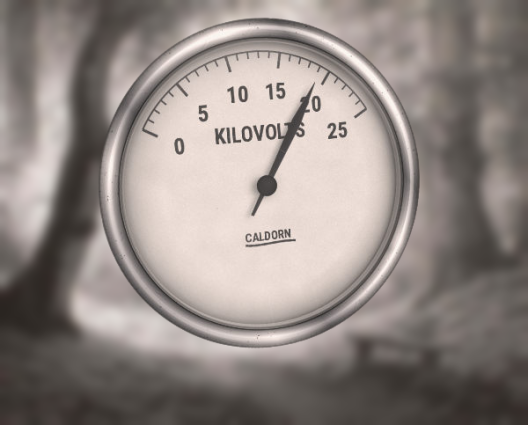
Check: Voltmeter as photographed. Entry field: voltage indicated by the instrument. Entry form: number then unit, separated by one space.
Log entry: 19 kV
